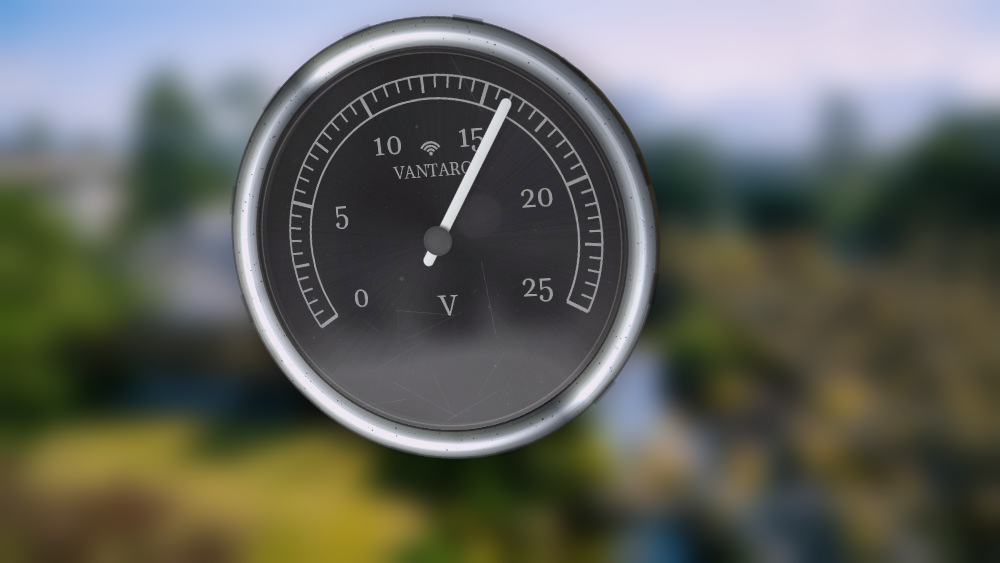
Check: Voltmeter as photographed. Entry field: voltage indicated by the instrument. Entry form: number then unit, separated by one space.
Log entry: 16 V
